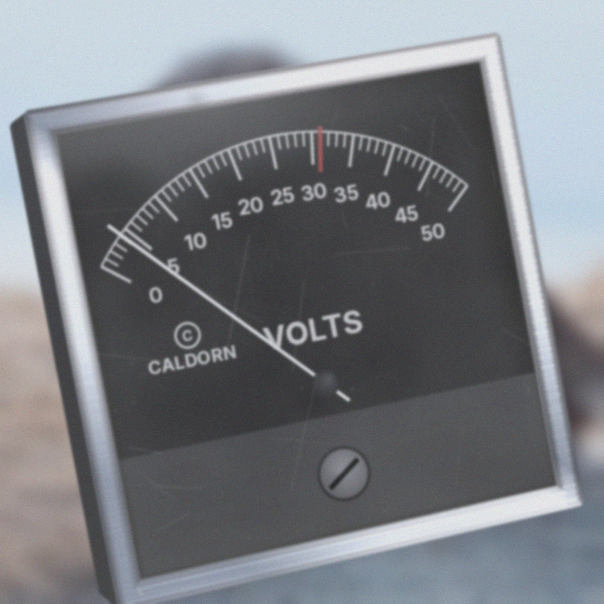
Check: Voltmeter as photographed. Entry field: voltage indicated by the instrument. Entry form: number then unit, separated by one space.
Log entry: 4 V
